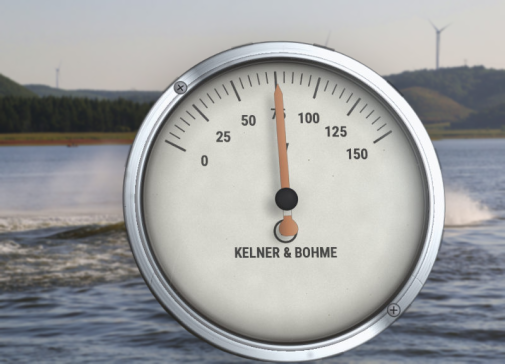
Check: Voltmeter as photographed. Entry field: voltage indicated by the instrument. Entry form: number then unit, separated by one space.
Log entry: 75 V
